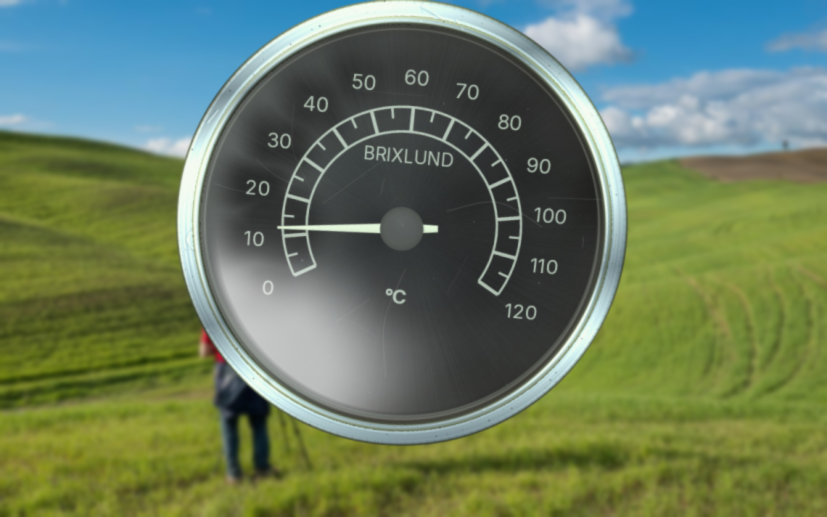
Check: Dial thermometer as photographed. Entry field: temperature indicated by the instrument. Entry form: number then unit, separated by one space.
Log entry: 12.5 °C
